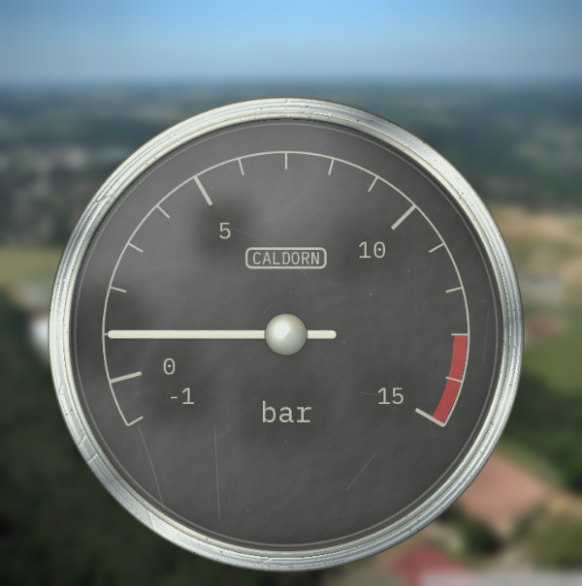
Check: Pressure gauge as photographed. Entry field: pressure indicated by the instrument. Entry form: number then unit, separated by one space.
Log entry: 1 bar
